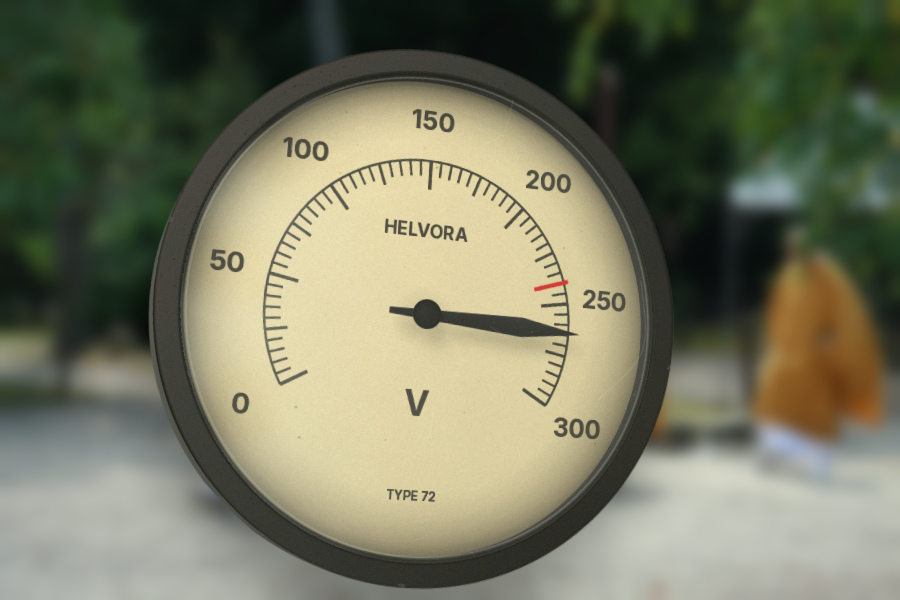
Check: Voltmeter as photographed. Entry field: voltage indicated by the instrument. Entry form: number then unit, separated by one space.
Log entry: 265 V
